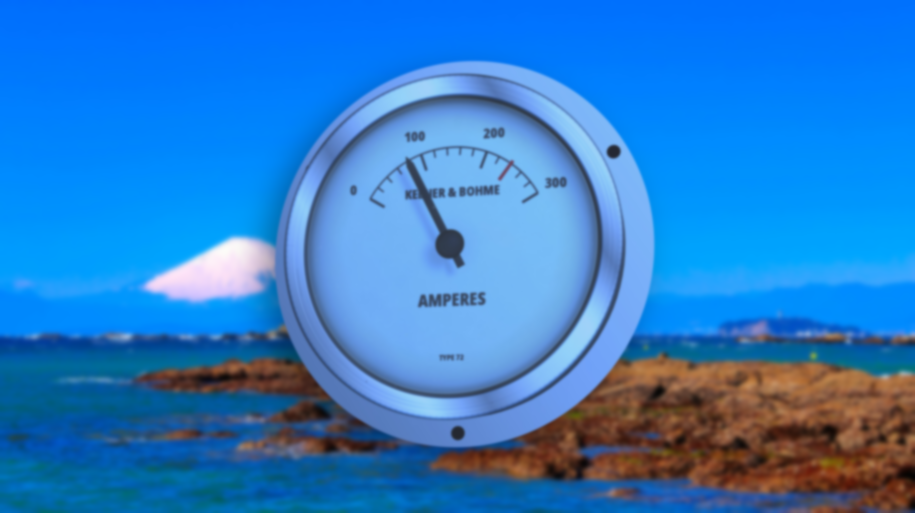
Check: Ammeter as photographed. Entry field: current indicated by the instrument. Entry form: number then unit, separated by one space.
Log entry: 80 A
